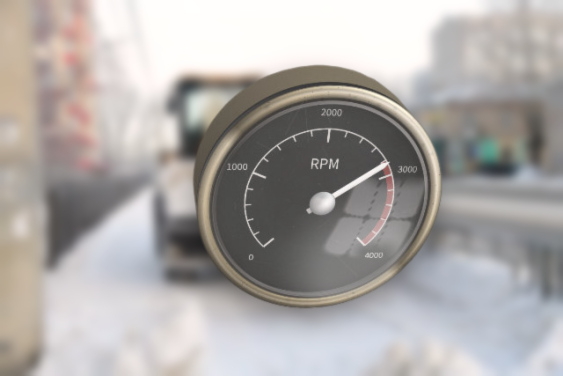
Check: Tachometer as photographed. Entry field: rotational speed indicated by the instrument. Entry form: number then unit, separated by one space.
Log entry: 2800 rpm
